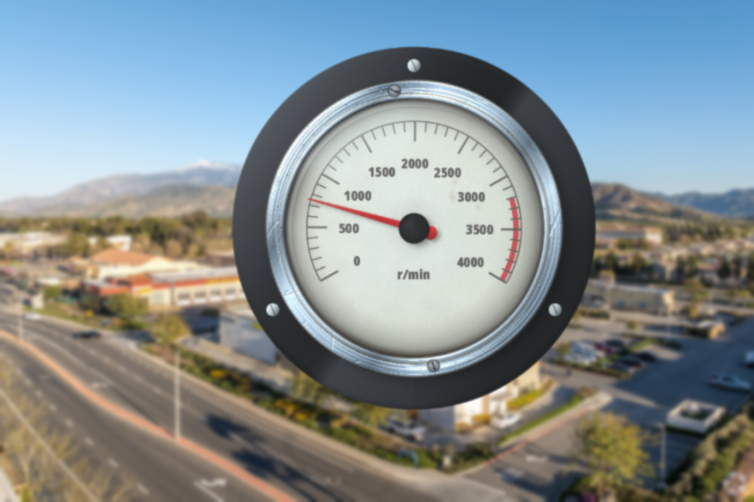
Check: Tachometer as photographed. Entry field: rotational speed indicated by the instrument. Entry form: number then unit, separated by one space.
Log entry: 750 rpm
